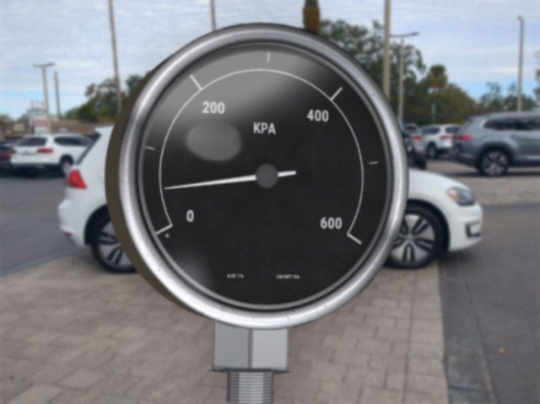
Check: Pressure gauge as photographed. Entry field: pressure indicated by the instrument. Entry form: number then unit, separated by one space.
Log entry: 50 kPa
